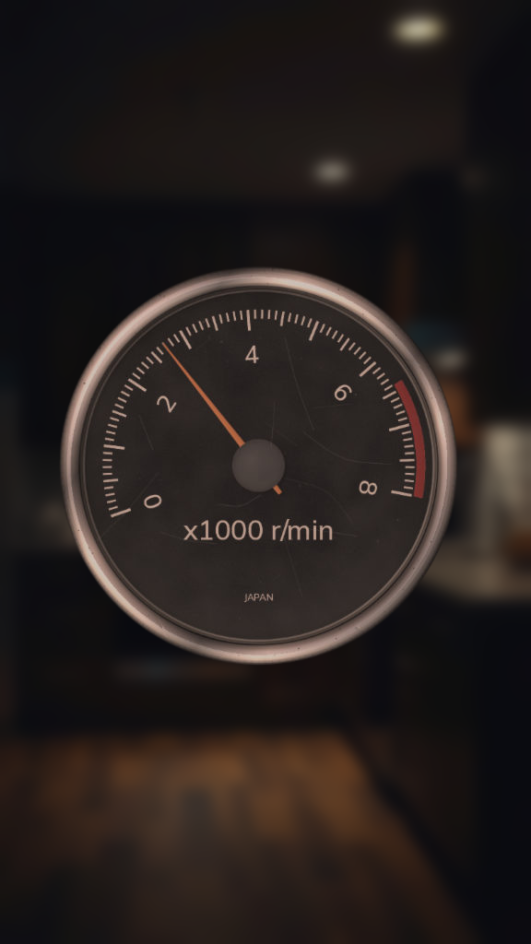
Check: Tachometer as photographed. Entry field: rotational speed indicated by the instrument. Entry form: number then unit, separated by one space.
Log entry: 2700 rpm
